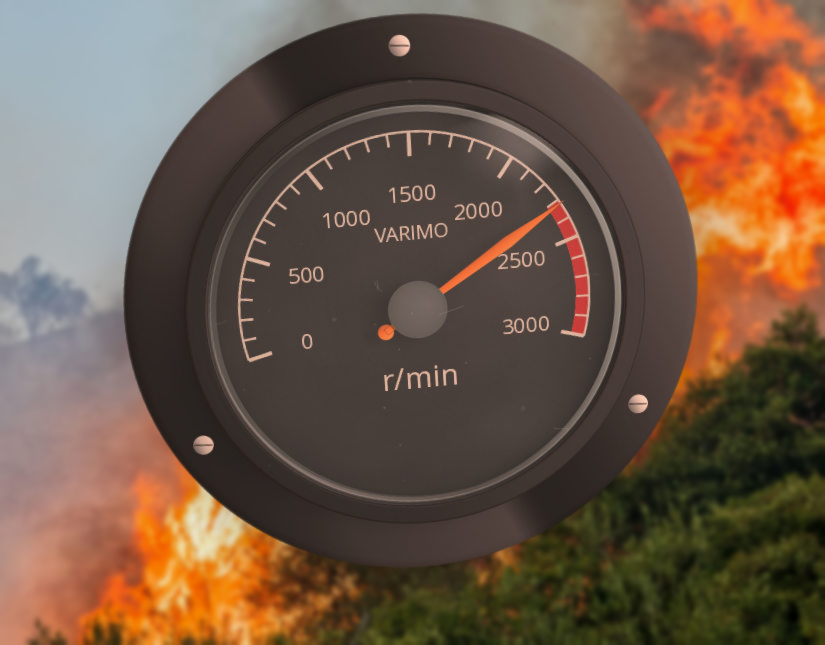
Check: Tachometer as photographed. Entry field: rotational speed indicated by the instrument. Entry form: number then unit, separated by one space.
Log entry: 2300 rpm
